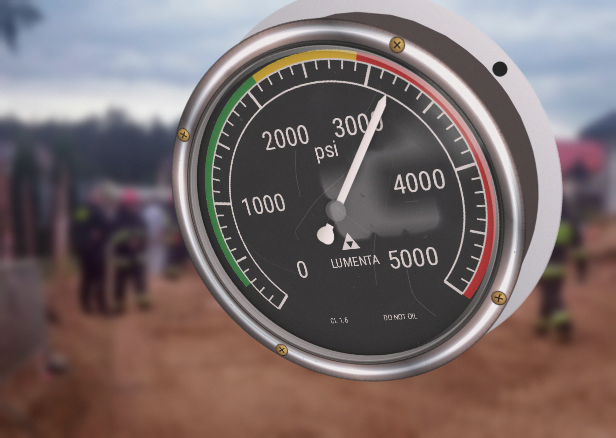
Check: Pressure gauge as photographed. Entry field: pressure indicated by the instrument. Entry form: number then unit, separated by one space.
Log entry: 3200 psi
